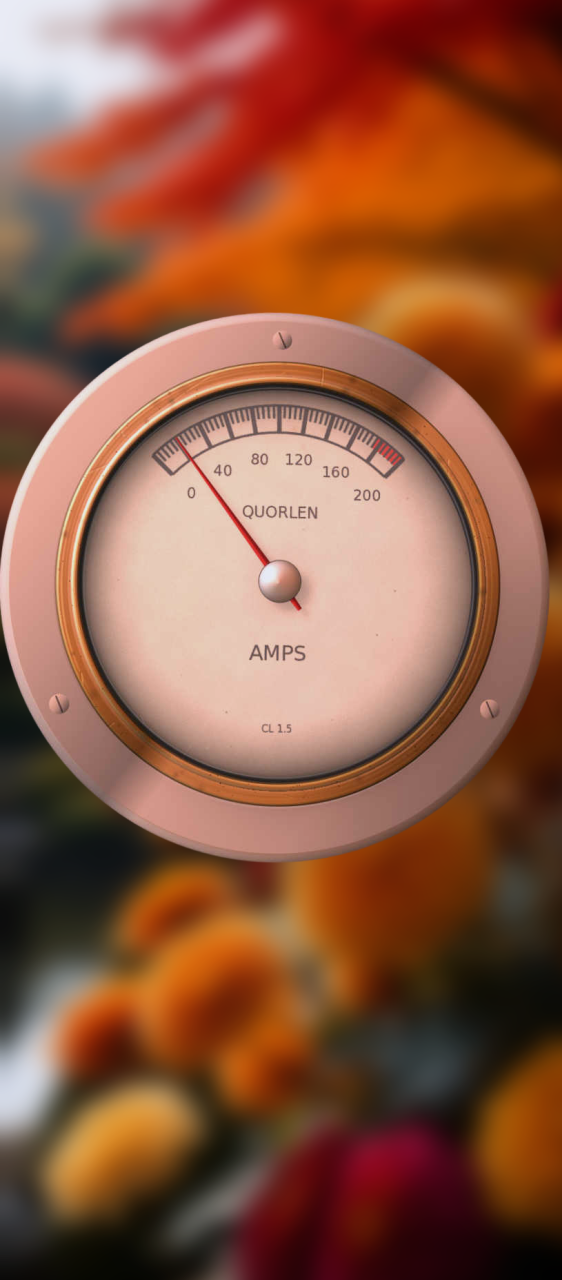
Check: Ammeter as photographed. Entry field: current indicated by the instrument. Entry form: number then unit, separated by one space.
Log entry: 20 A
